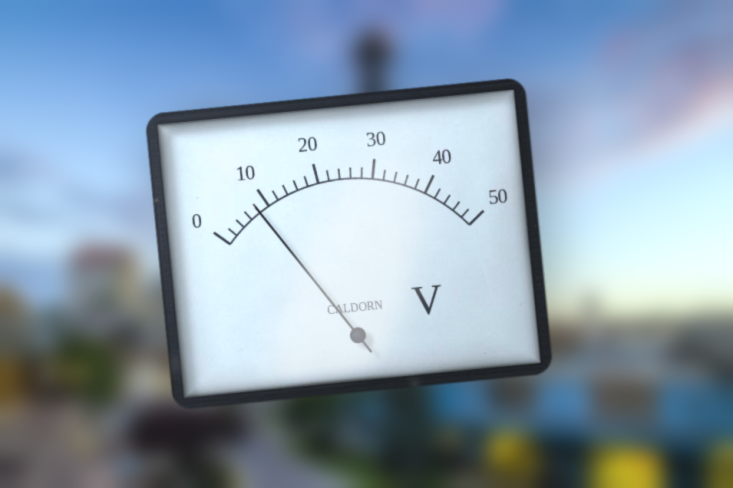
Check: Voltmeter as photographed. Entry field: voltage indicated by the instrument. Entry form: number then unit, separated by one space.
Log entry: 8 V
